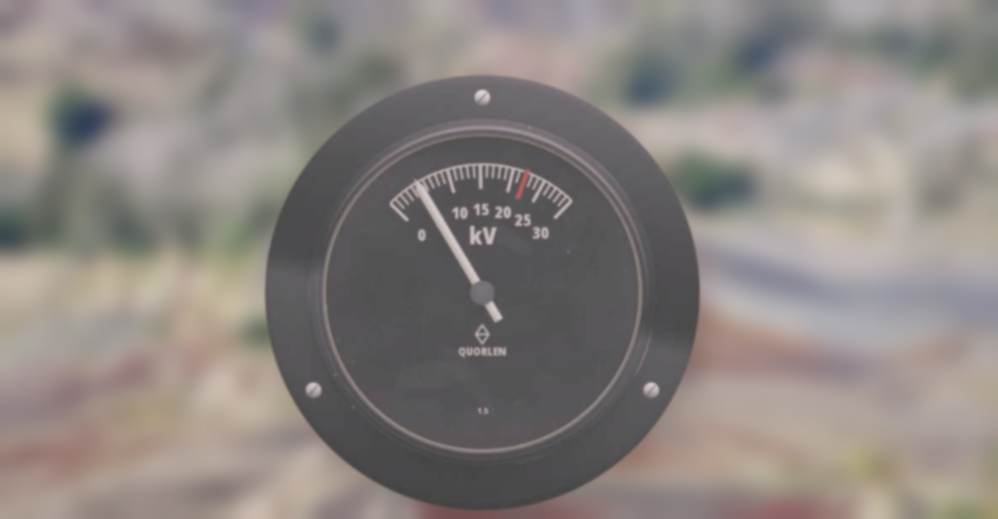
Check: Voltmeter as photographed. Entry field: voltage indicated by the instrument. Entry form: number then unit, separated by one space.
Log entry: 5 kV
